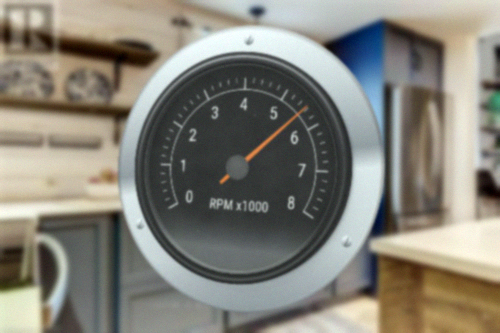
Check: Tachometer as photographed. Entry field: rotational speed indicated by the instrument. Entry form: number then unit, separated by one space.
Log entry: 5600 rpm
